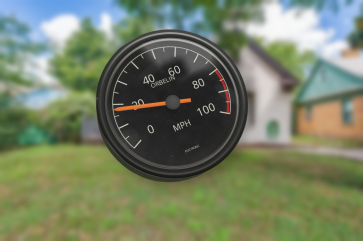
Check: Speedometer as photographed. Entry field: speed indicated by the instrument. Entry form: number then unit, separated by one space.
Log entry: 17.5 mph
